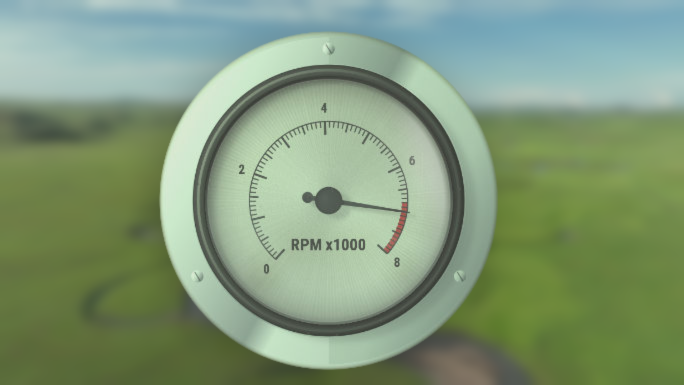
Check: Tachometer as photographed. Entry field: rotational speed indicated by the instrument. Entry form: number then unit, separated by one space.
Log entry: 7000 rpm
